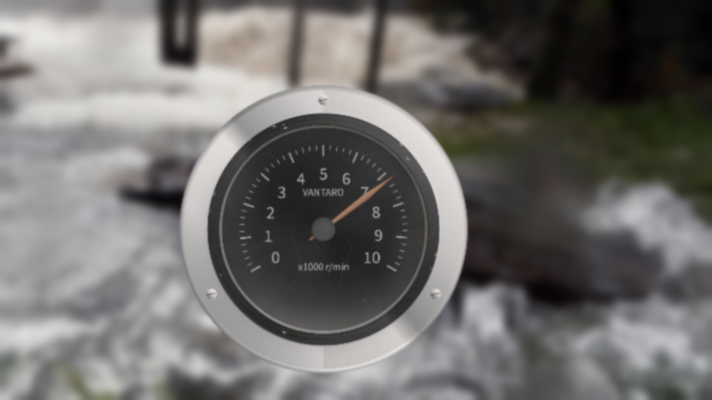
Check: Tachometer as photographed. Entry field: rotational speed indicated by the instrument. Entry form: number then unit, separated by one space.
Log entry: 7200 rpm
